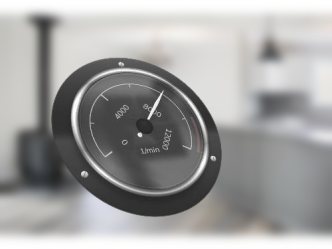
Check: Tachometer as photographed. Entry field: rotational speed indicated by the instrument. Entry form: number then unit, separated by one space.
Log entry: 8000 rpm
